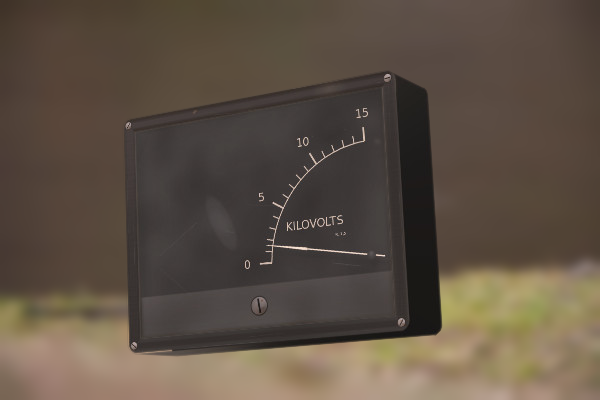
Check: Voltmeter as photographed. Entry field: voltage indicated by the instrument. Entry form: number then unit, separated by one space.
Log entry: 1.5 kV
